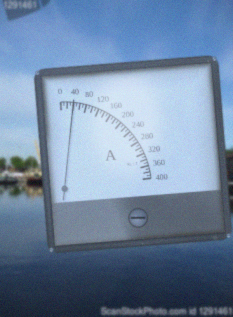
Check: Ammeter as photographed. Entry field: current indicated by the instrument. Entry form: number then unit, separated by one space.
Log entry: 40 A
